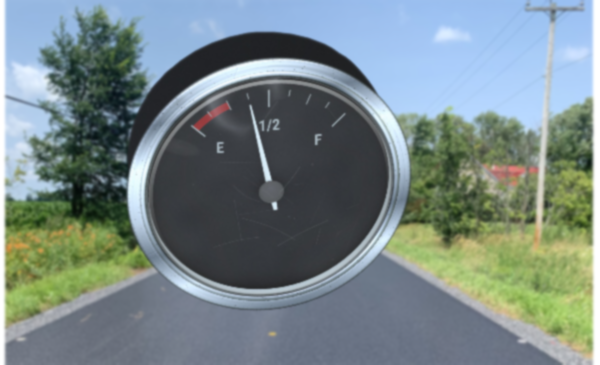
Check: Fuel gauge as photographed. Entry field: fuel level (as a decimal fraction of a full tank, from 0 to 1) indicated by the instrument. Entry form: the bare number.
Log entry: 0.375
